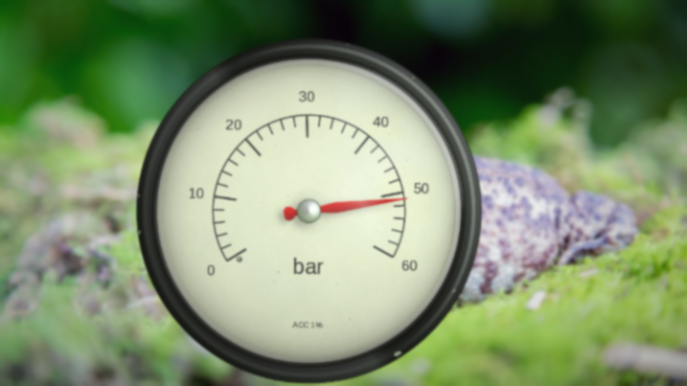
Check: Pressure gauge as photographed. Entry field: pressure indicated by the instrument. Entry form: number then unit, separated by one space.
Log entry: 51 bar
